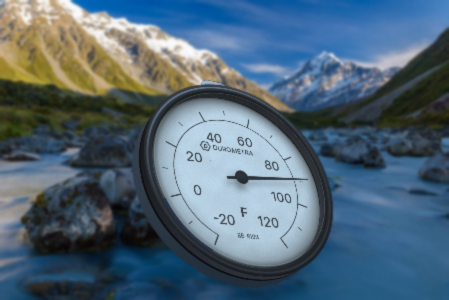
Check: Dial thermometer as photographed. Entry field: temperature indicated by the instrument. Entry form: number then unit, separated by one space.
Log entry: 90 °F
